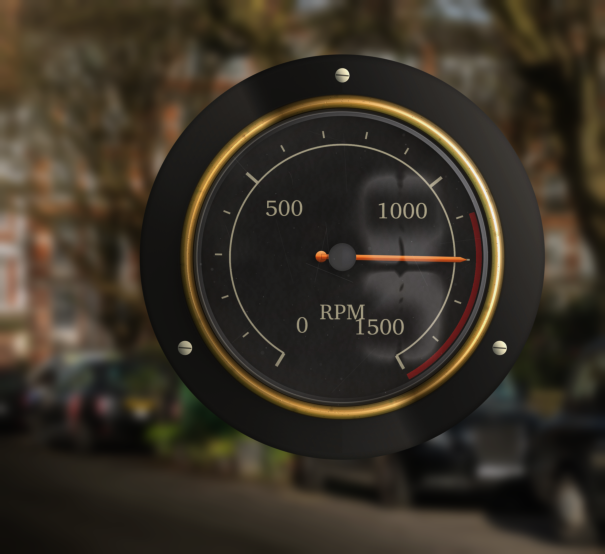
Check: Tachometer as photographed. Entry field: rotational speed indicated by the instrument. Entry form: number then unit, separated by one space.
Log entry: 1200 rpm
